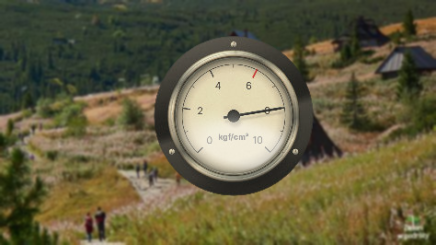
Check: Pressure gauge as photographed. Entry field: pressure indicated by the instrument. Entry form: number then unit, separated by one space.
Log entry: 8 kg/cm²
